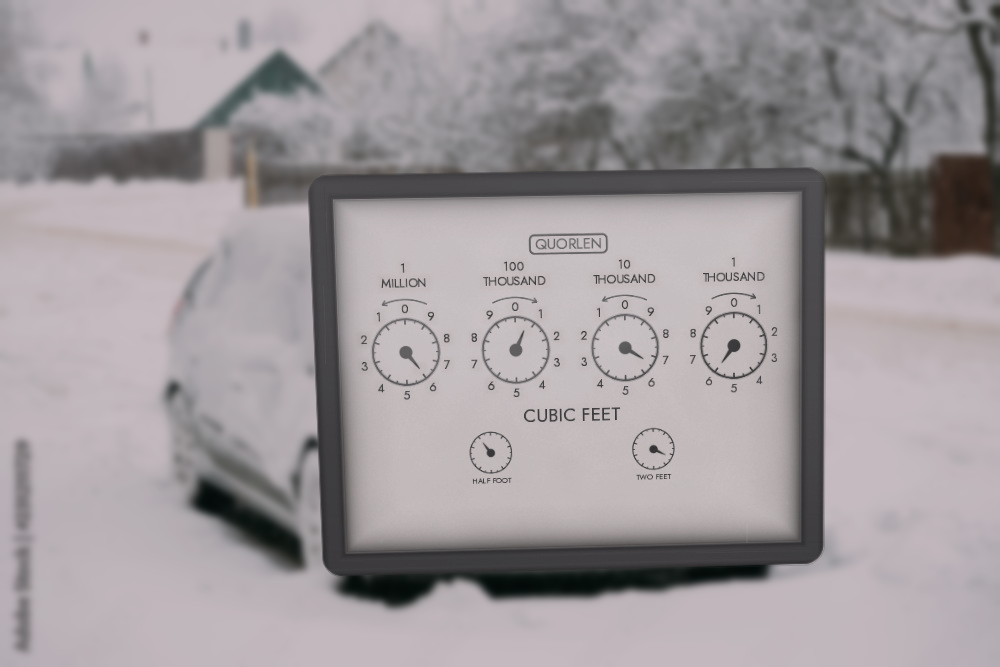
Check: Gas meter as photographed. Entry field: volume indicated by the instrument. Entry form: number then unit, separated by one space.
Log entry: 606600 ft³
